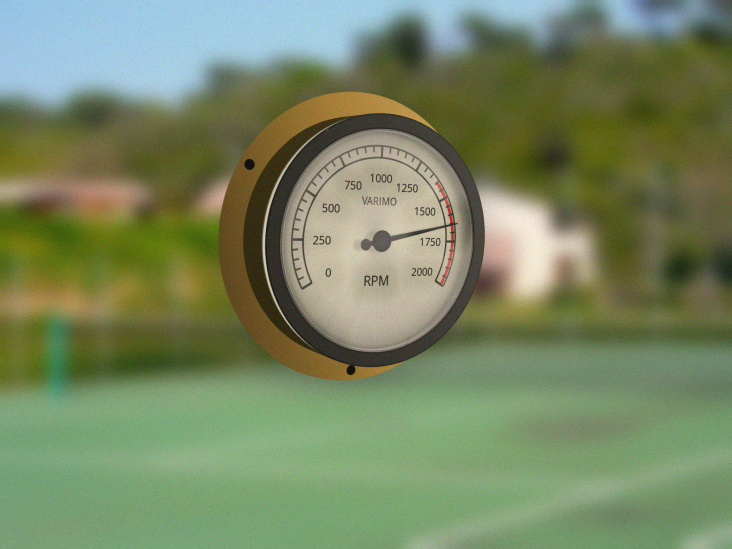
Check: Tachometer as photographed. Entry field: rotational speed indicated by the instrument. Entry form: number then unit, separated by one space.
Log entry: 1650 rpm
